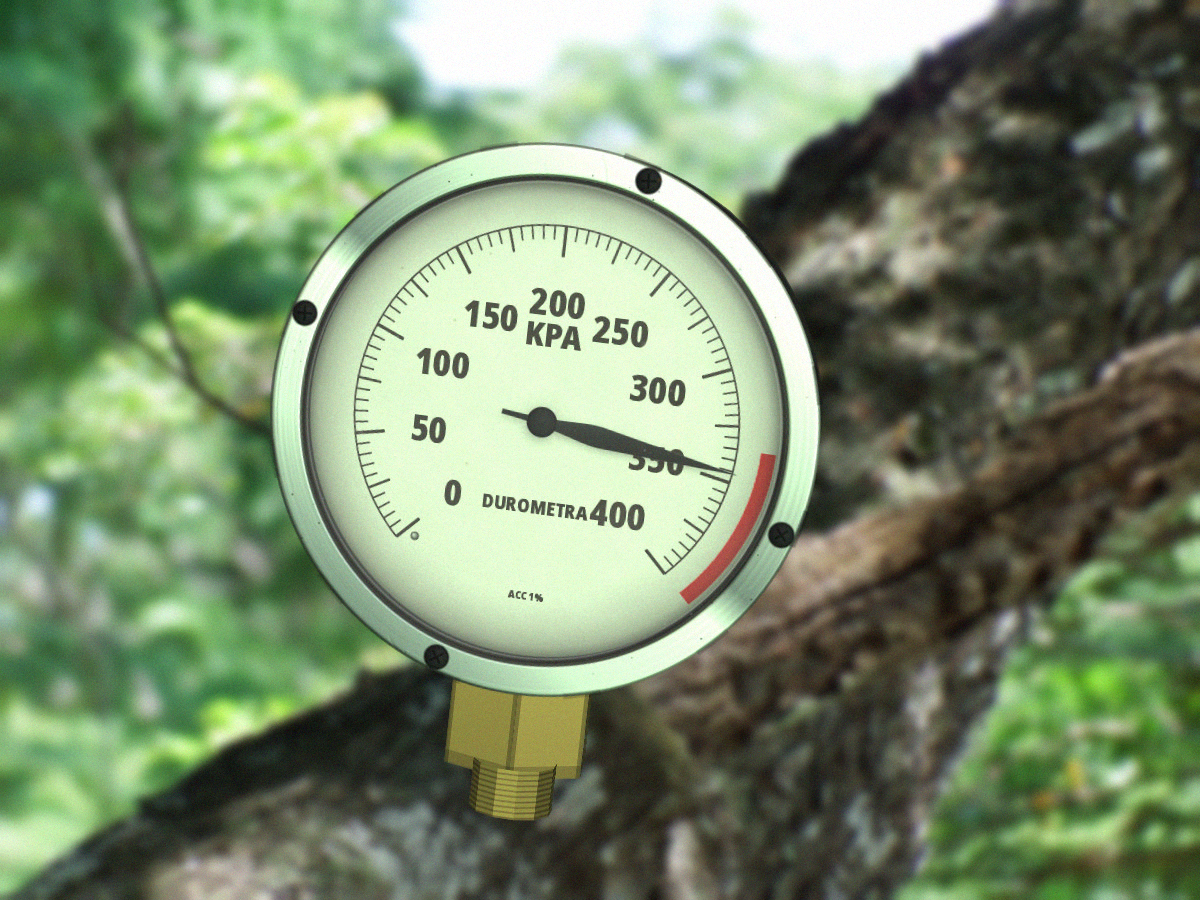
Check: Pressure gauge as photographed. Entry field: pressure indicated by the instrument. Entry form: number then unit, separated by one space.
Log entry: 345 kPa
